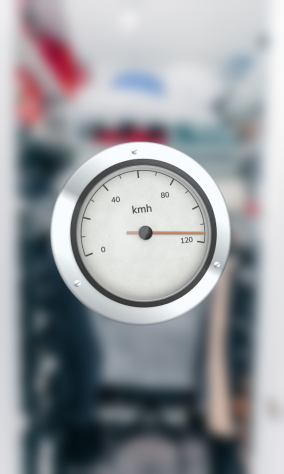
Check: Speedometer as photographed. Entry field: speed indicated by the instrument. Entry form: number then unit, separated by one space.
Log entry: 115 km/h
